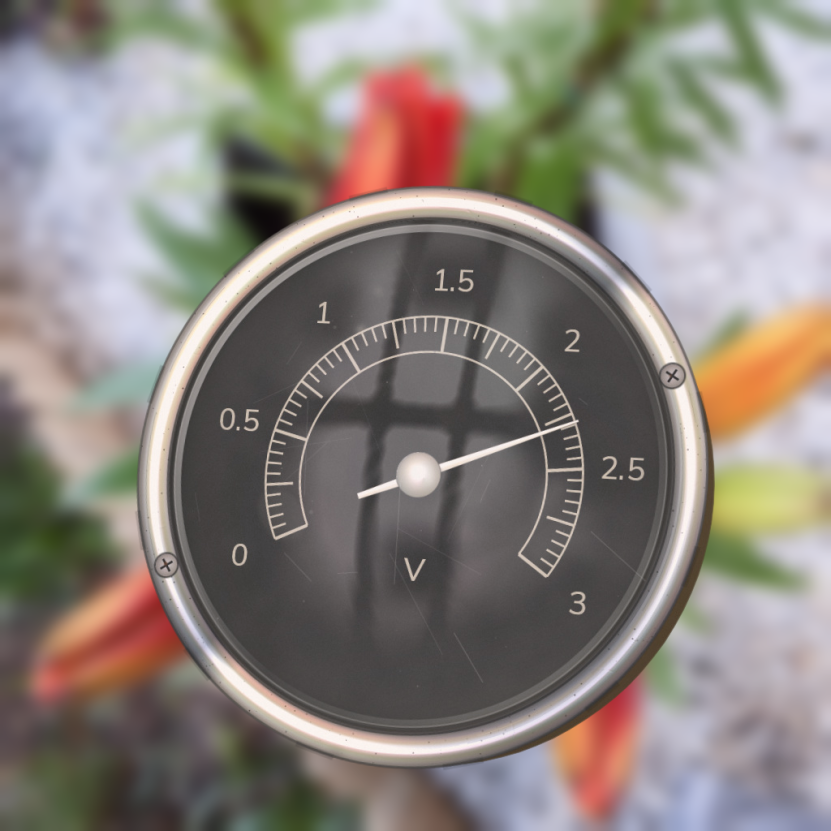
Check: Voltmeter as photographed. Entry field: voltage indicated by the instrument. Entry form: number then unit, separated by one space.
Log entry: 2.3 V
